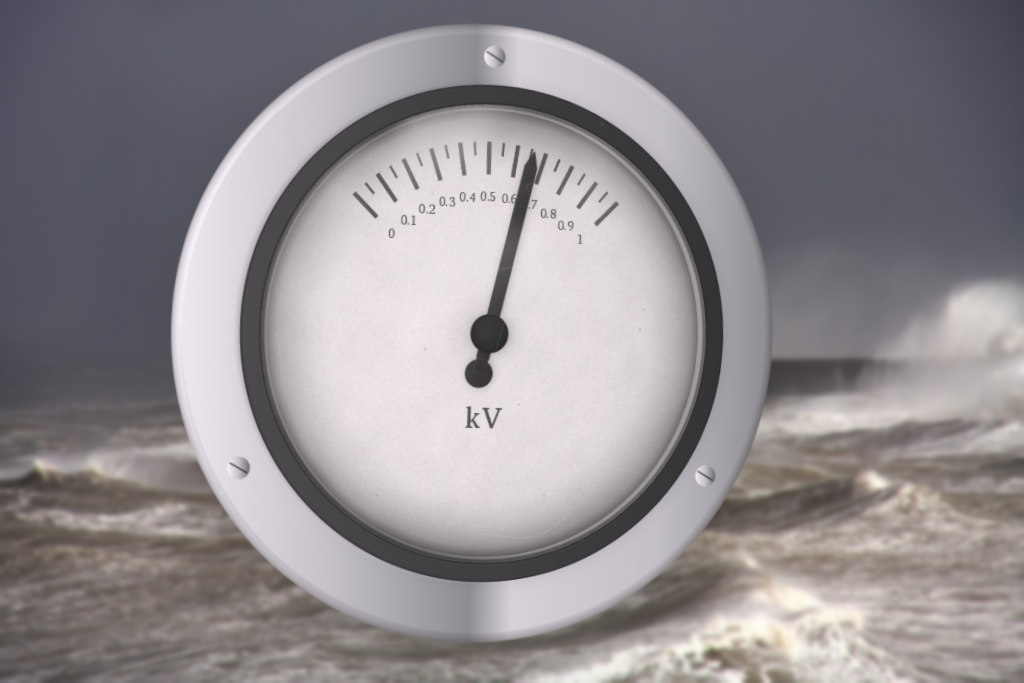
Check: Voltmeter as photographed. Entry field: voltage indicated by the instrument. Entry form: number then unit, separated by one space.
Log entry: 0.65 kV
